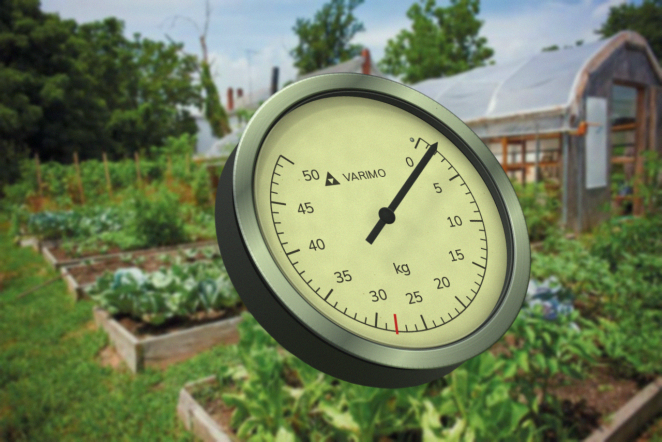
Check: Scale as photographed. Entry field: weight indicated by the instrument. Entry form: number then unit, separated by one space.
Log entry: 1.5 kg
